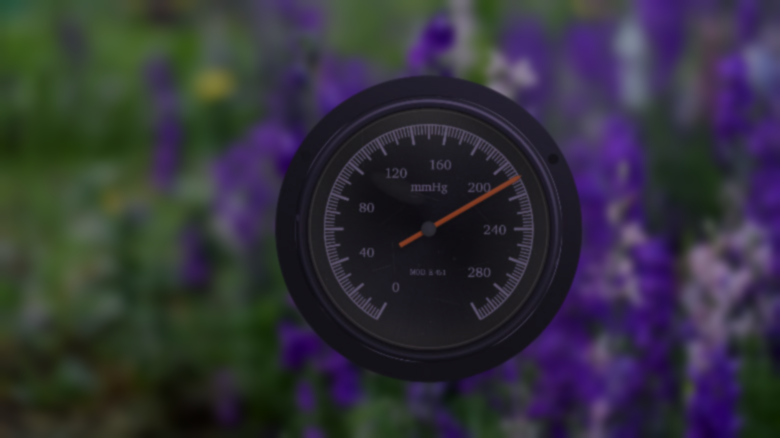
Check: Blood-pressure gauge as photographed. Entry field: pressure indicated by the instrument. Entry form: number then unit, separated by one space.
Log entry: 210 mmHg
